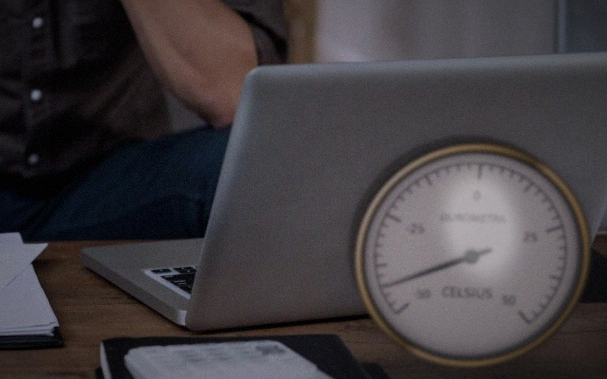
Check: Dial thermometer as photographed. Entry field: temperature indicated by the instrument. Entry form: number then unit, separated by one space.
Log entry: -42.5 °C
